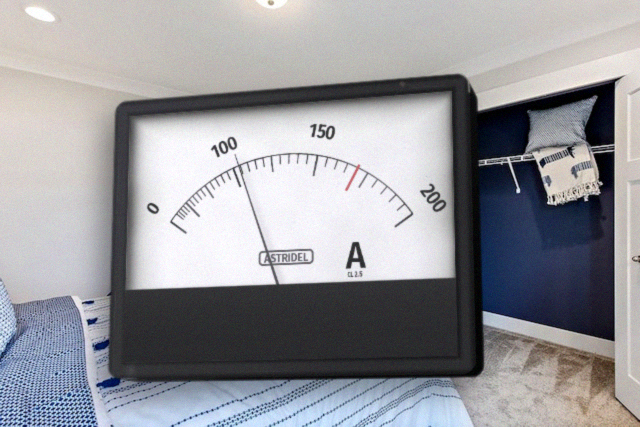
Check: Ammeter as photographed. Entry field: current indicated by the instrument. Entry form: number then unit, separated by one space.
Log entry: 105 A
